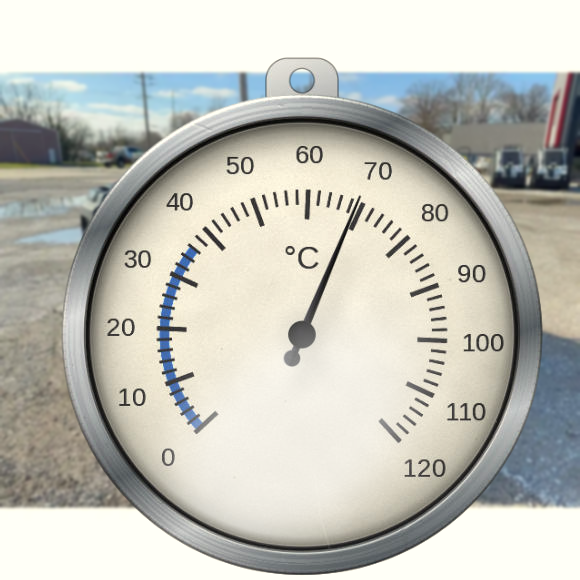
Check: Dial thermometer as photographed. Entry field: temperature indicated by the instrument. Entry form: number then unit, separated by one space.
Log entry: 69 °C
